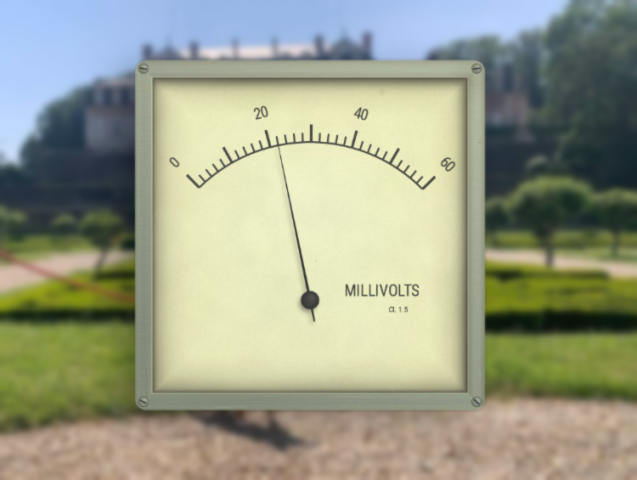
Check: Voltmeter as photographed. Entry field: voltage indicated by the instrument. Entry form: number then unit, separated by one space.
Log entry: 22 mV
